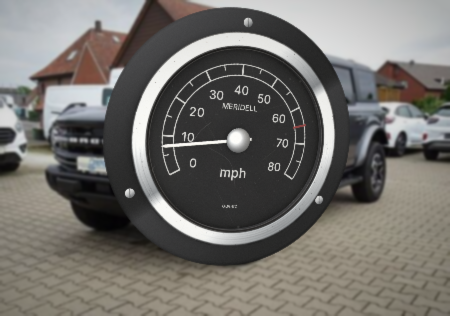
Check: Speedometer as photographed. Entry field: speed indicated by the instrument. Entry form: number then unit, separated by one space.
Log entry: 7.5 mph
